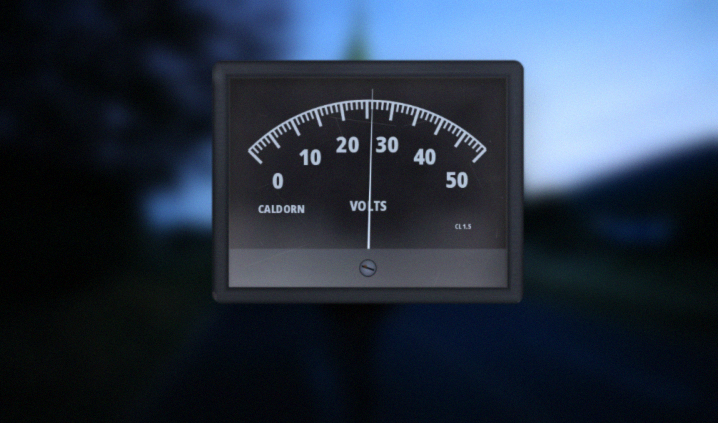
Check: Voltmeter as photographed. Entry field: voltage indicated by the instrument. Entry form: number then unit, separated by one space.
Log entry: 26 V
